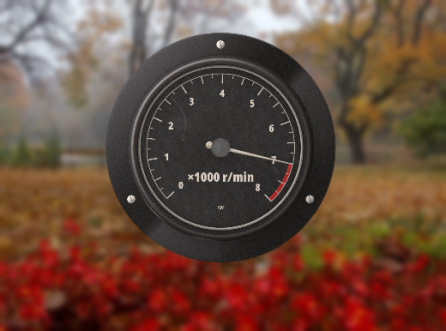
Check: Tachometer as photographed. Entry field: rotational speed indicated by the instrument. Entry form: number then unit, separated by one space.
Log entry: 7000 rpm
